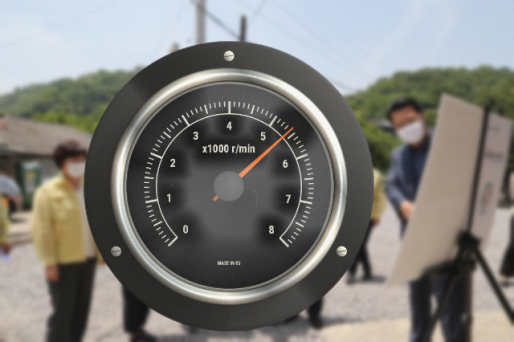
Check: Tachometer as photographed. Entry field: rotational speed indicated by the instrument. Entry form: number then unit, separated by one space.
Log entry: 5400 rpm
